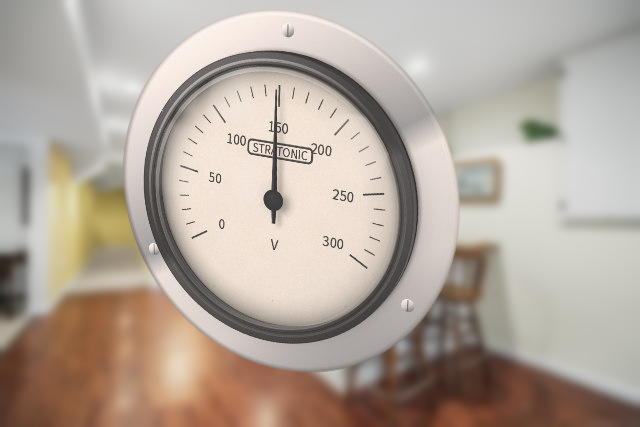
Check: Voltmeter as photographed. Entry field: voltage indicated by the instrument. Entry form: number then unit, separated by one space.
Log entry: 150 V
